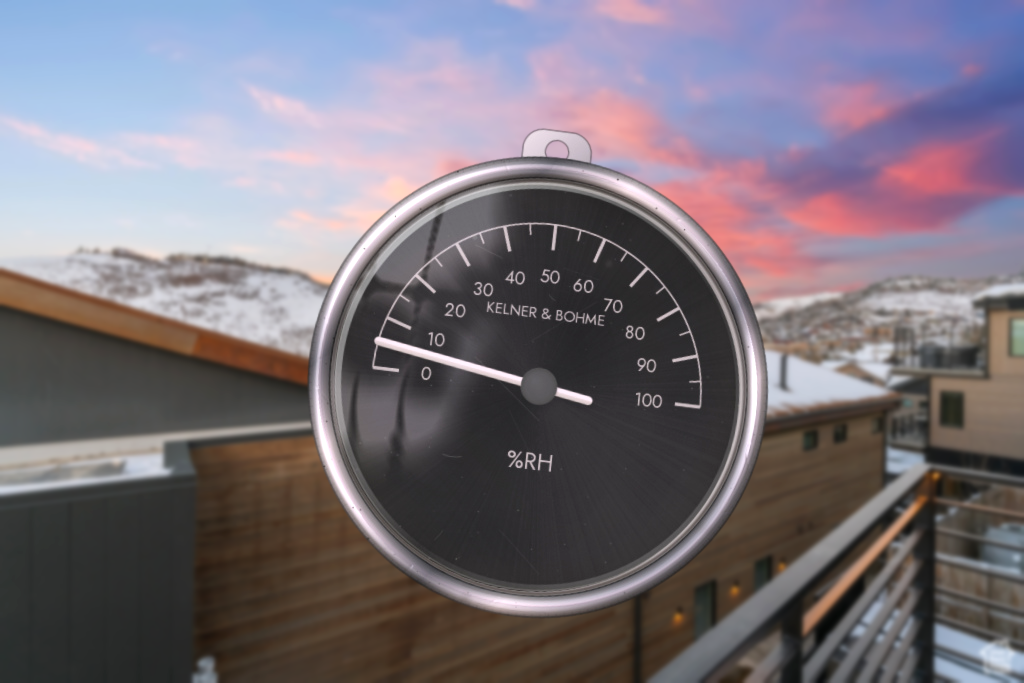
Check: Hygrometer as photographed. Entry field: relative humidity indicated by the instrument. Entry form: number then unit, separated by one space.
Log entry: 5 %
